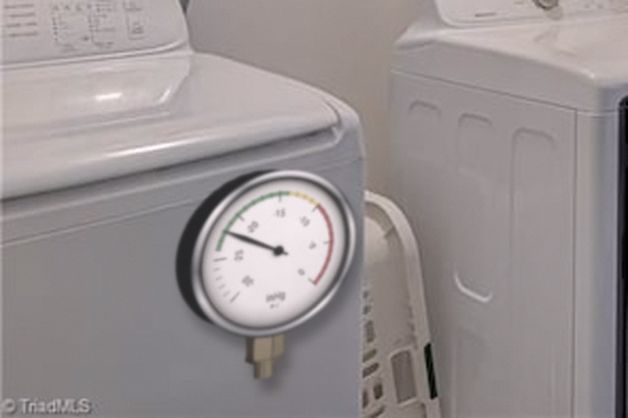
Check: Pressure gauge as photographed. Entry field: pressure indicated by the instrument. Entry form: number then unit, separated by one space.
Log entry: -22 inHg
